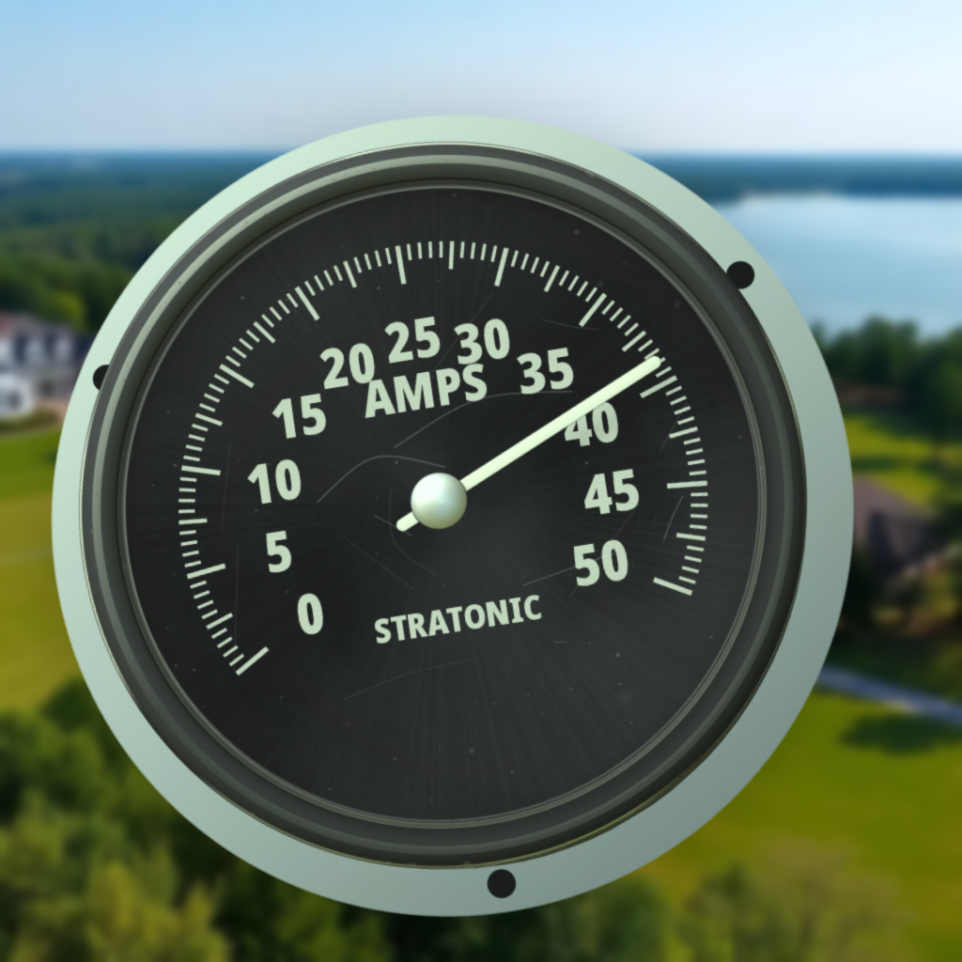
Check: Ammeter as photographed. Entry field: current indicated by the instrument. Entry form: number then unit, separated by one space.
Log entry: 39 A
